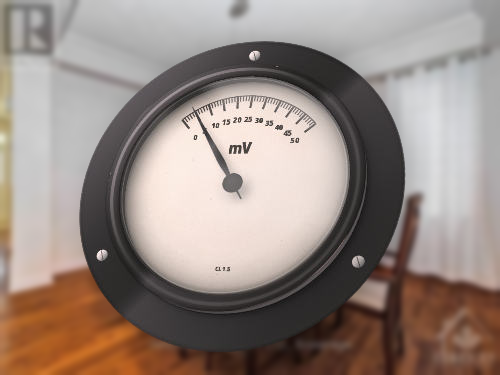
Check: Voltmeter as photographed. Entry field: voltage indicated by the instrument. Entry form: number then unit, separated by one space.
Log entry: 5 mV
